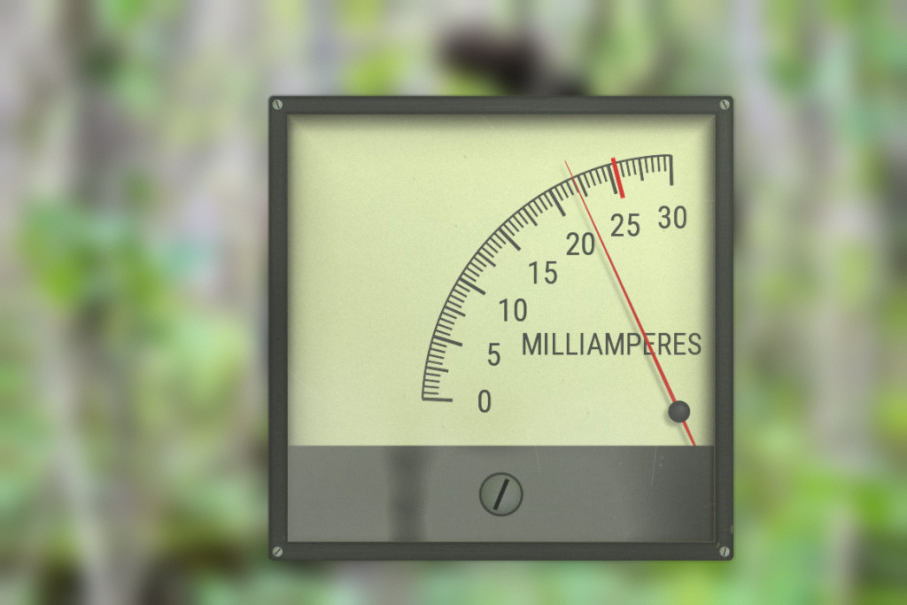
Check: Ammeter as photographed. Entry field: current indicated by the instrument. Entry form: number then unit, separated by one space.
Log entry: 22 mA
